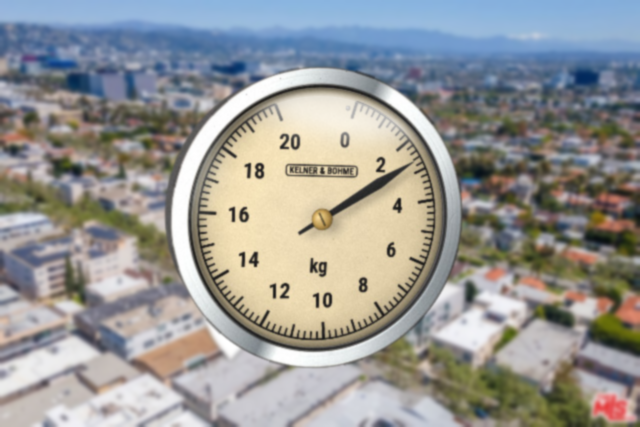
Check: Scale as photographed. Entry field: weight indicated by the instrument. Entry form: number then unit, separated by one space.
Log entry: 2.6 kg
